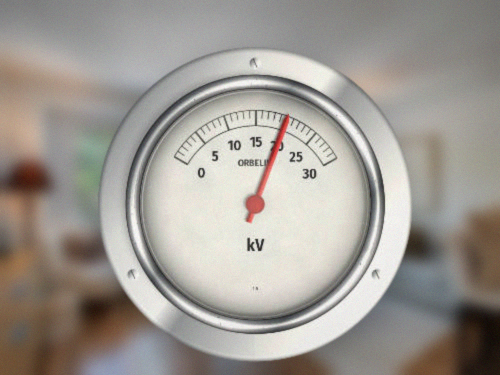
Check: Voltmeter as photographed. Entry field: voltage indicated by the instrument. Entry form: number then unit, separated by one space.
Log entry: 20 kV
